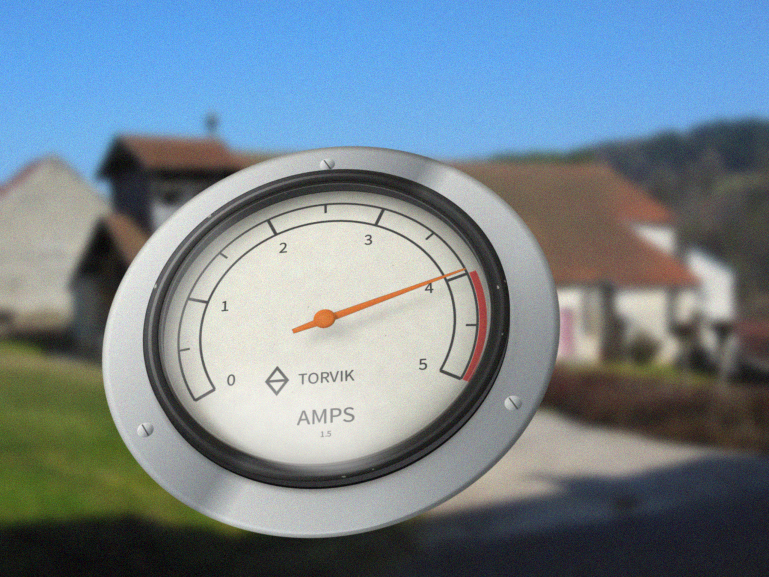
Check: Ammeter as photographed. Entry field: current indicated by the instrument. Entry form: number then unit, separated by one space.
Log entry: 4 A
